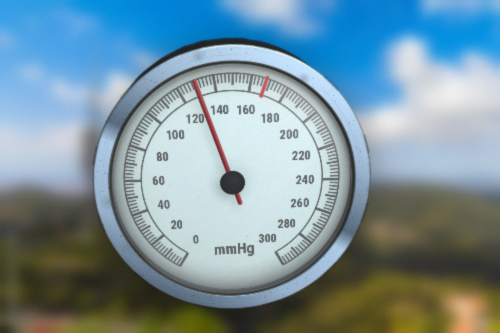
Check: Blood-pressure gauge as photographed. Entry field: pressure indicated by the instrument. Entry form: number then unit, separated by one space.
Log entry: 130 mmHg
